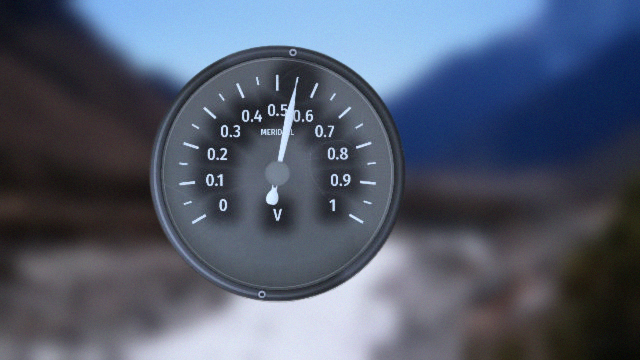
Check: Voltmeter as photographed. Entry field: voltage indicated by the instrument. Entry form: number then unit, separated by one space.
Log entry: 0.55 V
